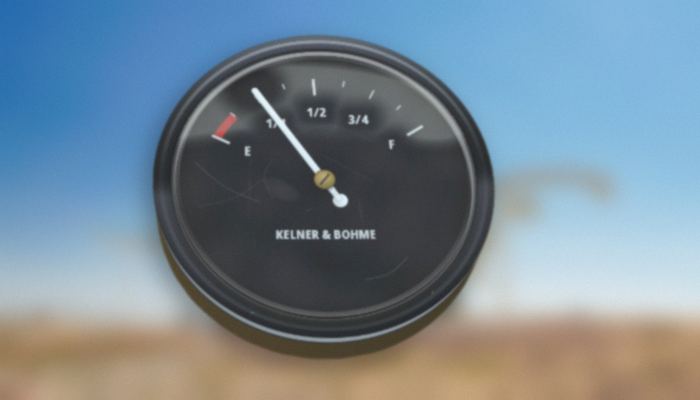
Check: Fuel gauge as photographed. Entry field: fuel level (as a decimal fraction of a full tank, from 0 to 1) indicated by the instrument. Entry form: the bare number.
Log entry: 0.25
